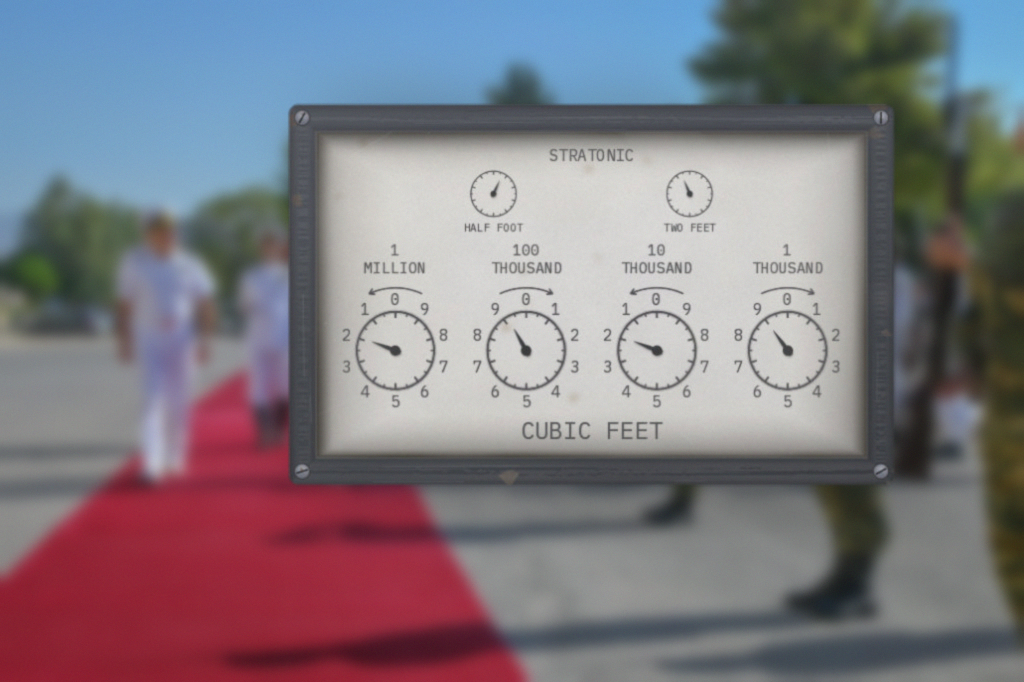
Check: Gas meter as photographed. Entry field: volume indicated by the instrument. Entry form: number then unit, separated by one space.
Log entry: 191900 ft³
